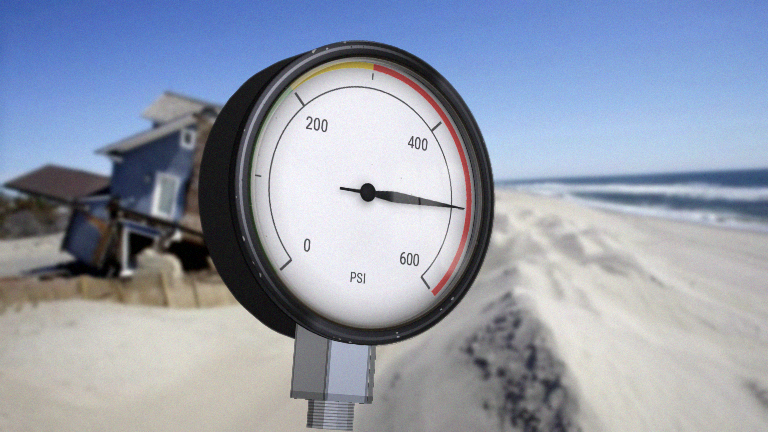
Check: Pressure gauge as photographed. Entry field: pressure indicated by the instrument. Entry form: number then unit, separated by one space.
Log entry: 500 psi
